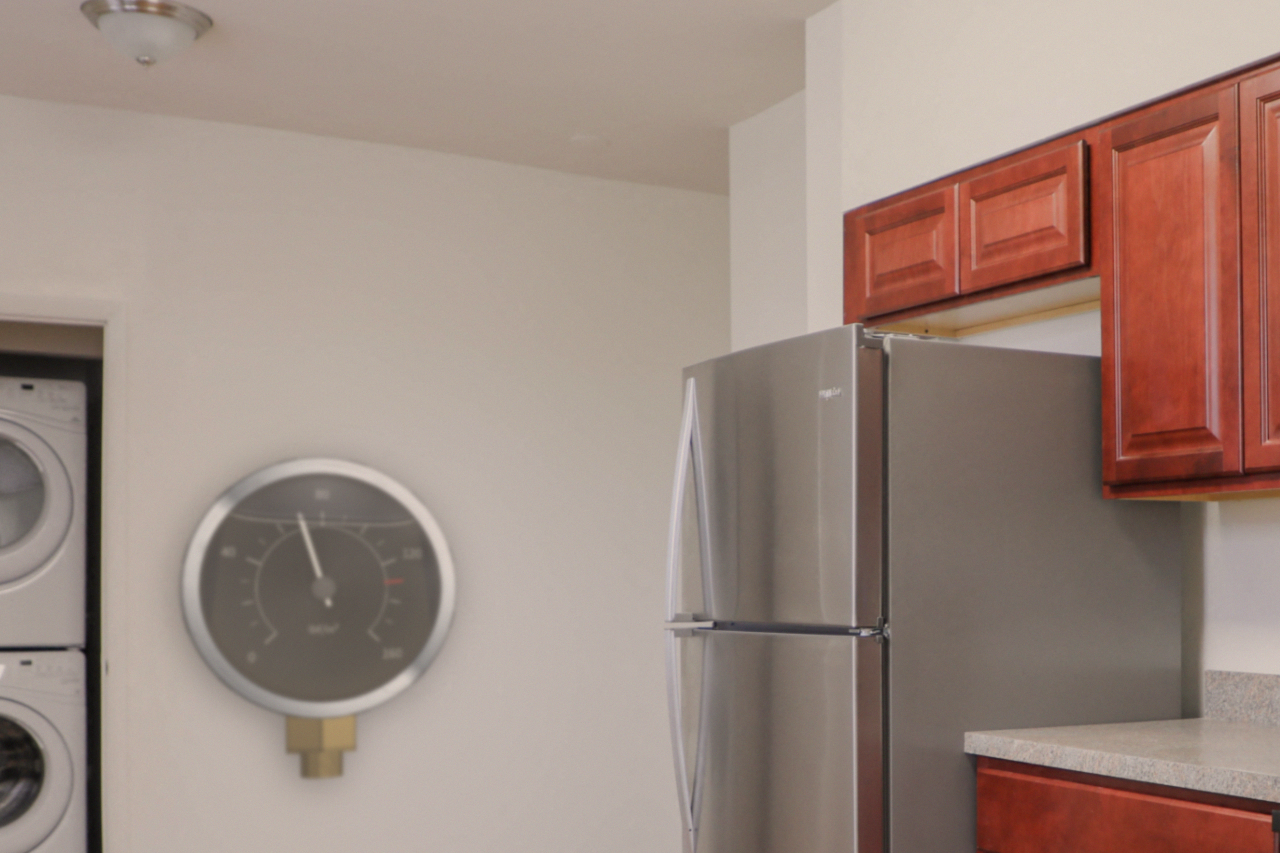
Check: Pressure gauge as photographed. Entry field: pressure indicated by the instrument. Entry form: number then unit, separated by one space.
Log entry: 70 psi
